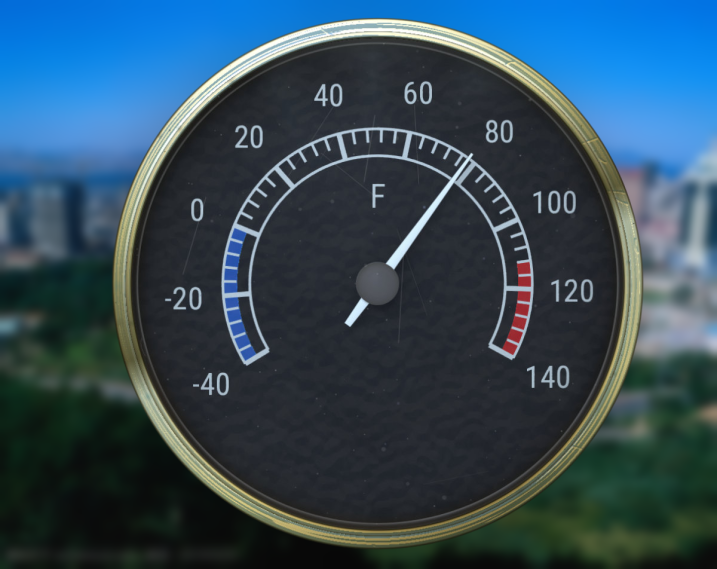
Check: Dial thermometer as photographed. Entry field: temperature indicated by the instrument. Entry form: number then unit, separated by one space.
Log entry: 78 °F
